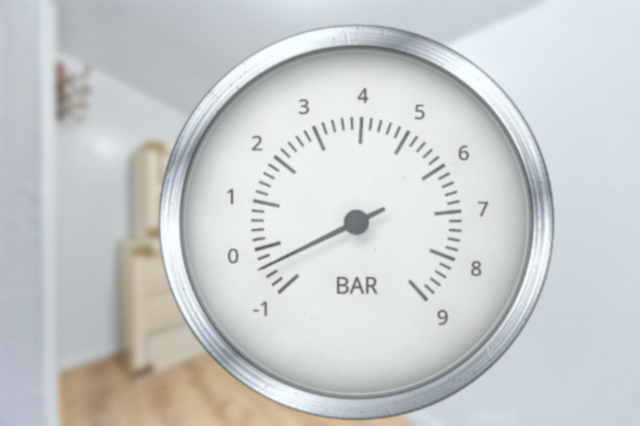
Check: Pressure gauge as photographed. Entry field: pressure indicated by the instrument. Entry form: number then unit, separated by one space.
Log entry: -0.4 bar
